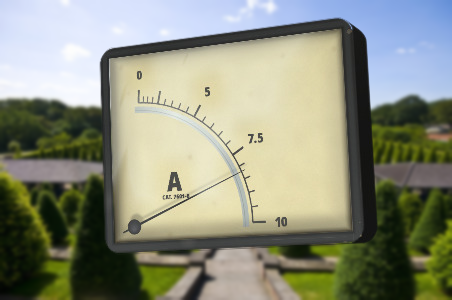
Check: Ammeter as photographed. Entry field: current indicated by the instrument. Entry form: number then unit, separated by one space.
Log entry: 8.25 A
